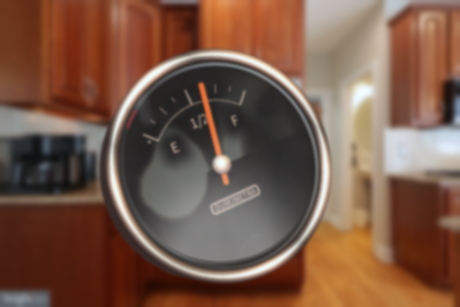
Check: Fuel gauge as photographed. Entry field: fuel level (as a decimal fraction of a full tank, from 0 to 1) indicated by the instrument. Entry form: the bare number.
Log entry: 0.625
